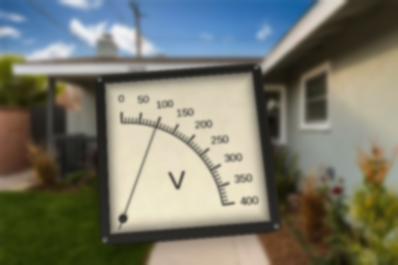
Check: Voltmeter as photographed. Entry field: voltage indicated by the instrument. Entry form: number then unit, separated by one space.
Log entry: 100 V
